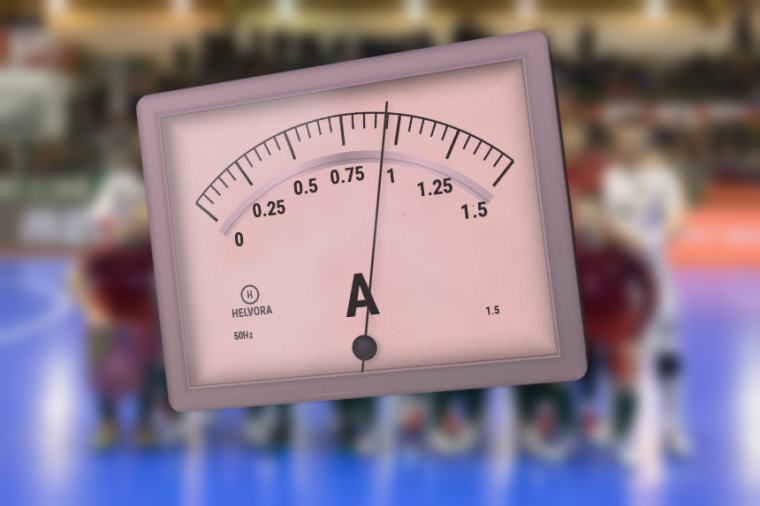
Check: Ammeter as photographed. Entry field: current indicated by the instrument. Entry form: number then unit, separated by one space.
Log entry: 0.95 A
